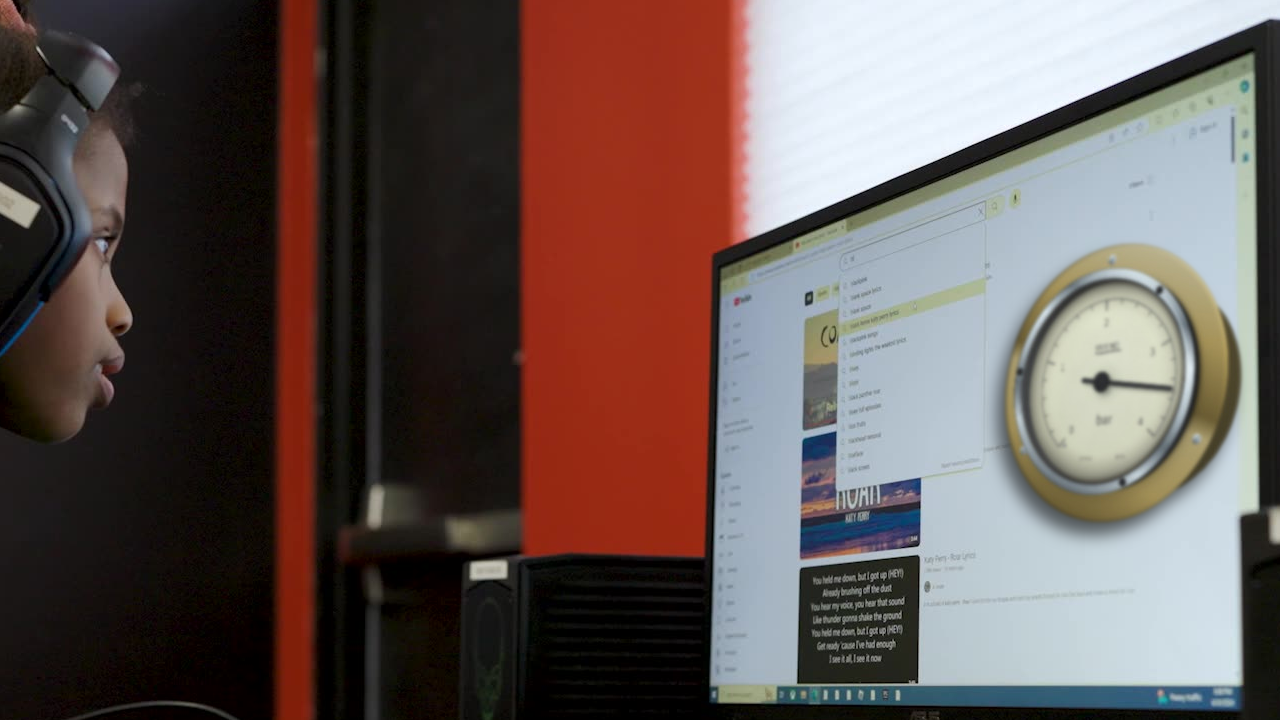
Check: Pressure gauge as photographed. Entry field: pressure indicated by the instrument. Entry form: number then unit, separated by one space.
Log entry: 3.5 bar
